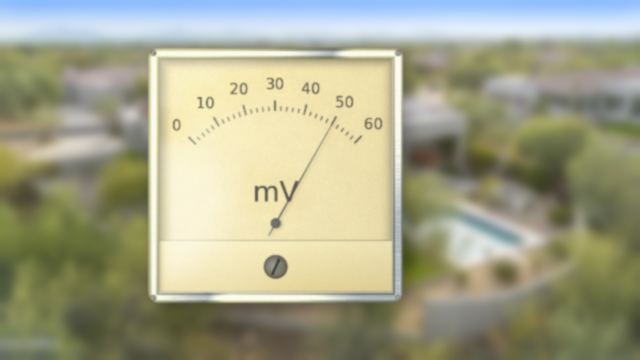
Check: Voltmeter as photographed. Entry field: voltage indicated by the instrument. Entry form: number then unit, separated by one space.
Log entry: 50 mV
